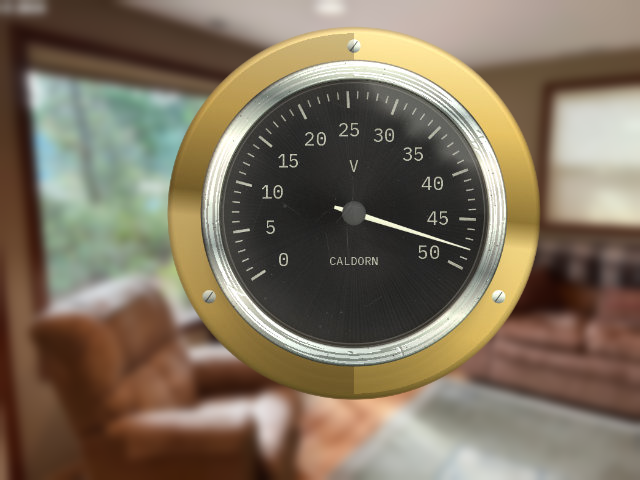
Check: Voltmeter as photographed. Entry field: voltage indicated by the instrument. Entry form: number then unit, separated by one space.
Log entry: 48 V
